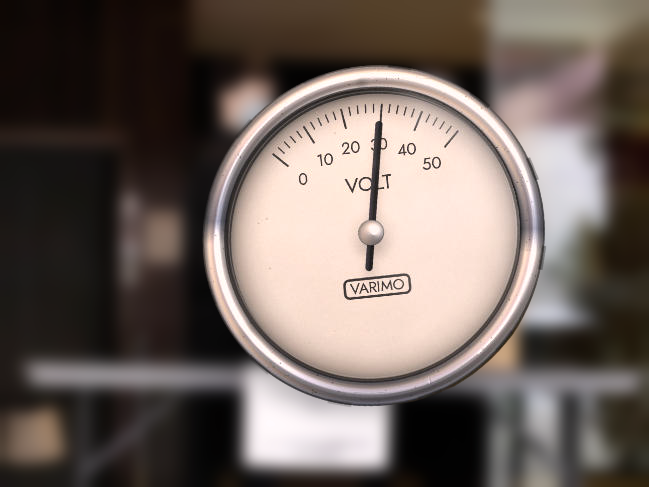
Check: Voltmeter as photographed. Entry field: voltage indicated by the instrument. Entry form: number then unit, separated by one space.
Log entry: 30 V
